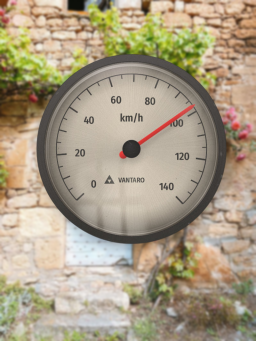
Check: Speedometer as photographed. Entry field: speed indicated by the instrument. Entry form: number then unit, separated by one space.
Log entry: 97.5 km/h
